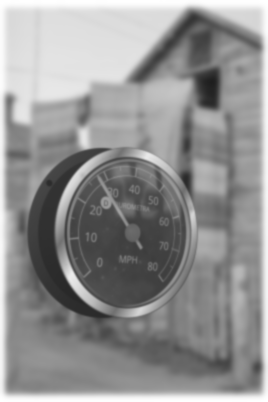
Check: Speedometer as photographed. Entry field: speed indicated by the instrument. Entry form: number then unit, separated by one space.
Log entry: 27.5 mph
